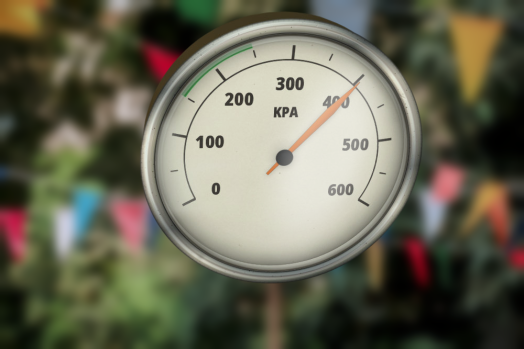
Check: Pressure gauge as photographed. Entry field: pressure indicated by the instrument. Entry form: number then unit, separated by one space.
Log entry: 400 kPa
